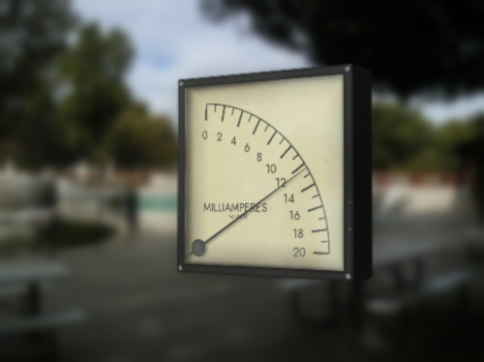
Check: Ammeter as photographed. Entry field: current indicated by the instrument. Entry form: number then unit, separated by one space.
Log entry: 12.5 mA
